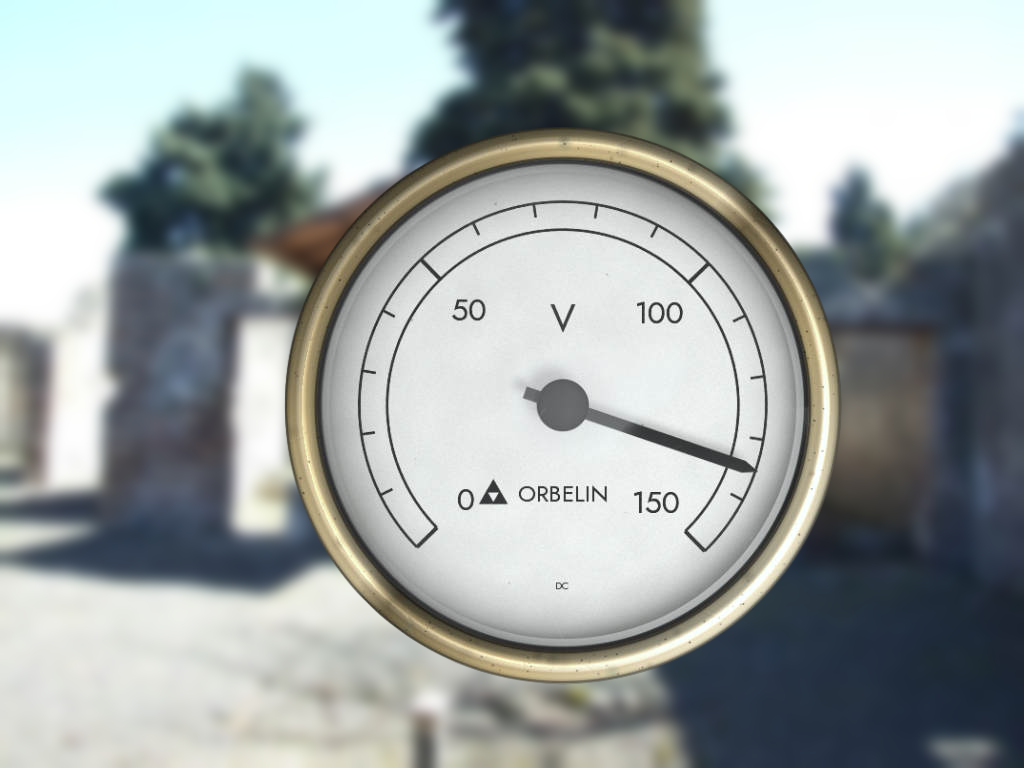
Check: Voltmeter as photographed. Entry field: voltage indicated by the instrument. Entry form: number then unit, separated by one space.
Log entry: 135 V
